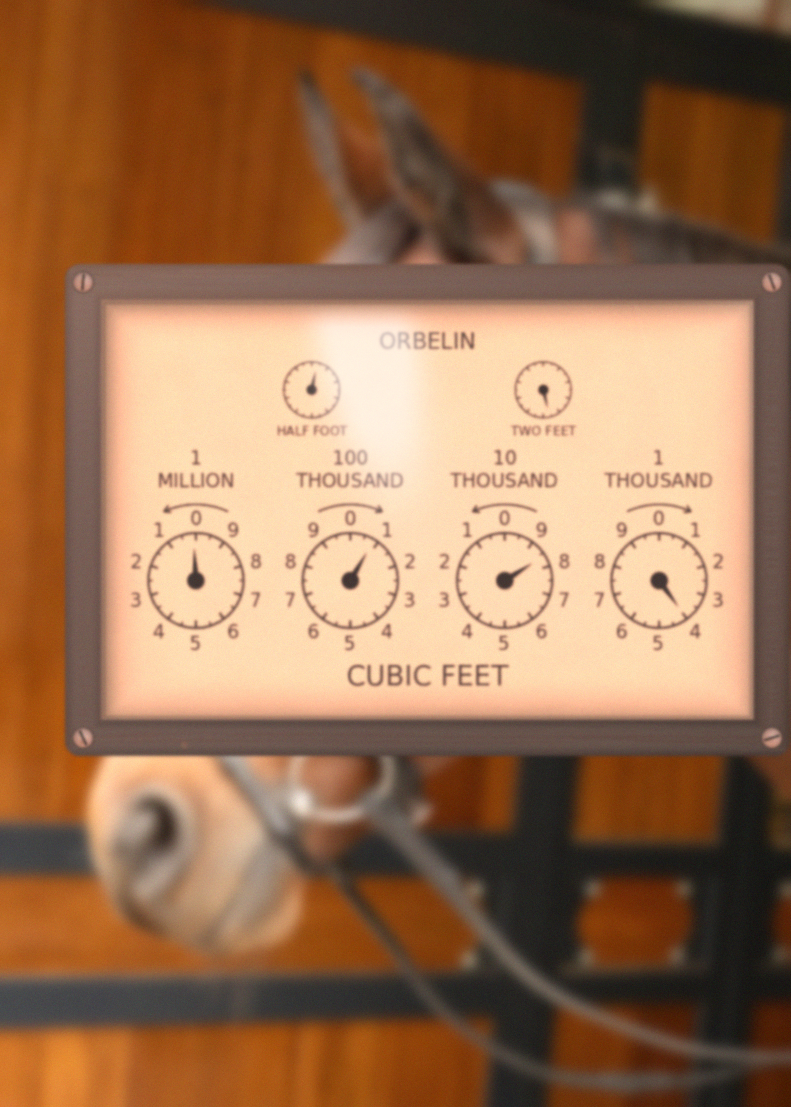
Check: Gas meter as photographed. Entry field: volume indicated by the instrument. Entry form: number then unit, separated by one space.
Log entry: 8400 ft³
